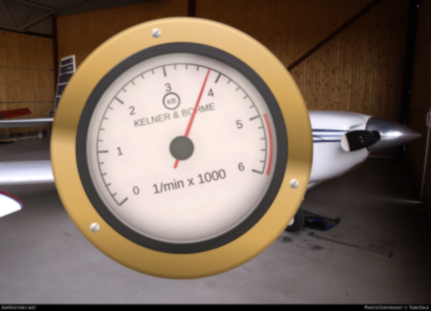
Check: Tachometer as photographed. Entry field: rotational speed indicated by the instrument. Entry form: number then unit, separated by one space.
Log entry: 3800 rpm
